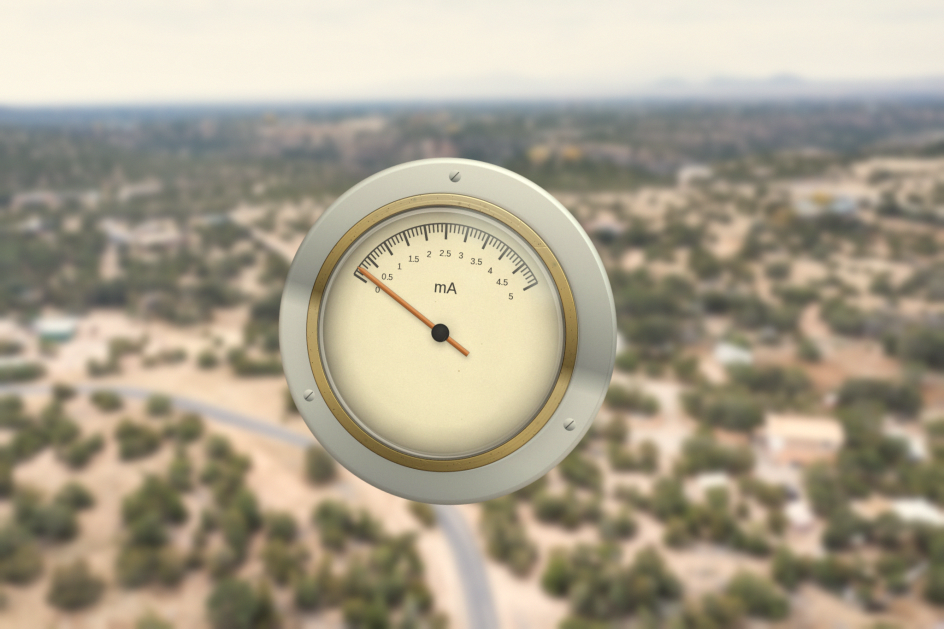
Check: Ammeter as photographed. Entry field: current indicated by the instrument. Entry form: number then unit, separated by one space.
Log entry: 0.2 mA
